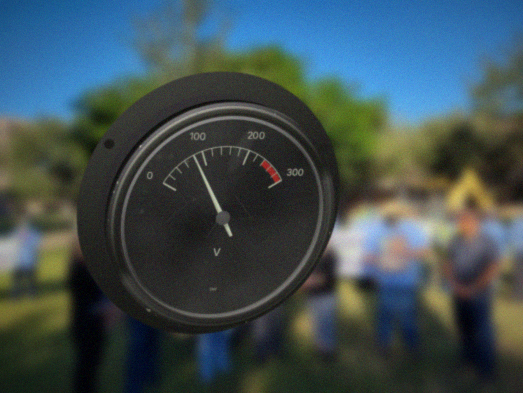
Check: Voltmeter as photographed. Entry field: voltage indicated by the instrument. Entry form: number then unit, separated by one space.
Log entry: 80 V
